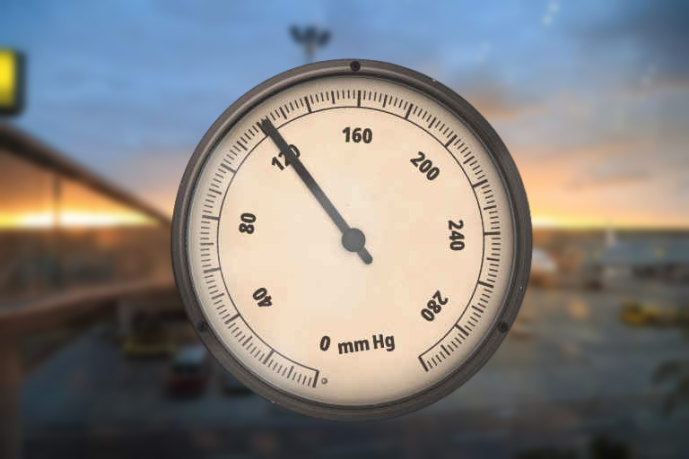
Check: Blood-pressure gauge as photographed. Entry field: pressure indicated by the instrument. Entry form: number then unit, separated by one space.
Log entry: 122 mmHg
